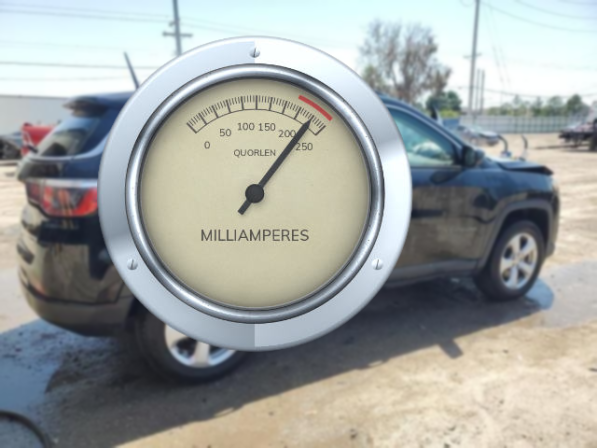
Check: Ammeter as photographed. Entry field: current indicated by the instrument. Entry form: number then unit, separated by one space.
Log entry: 225 mA
